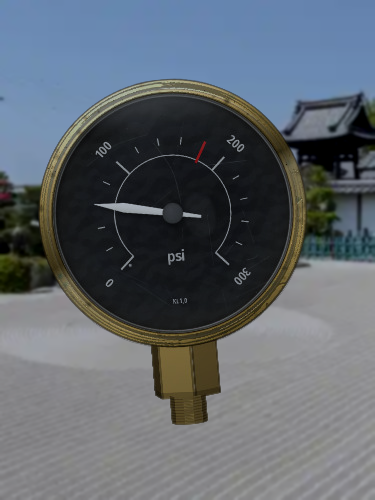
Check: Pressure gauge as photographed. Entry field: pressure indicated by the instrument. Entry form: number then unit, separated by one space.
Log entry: 60 psi
